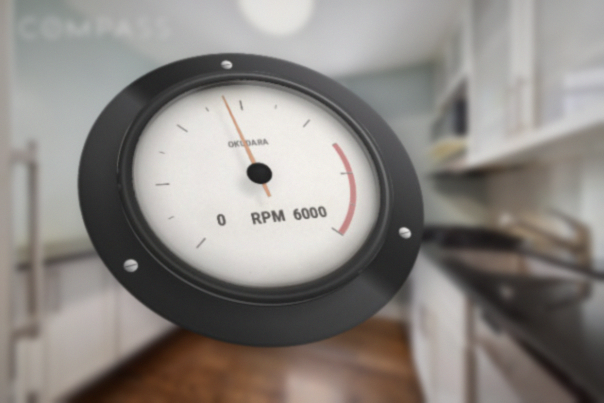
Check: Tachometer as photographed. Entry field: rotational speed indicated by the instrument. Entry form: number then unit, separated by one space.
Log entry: 2750 rpm
